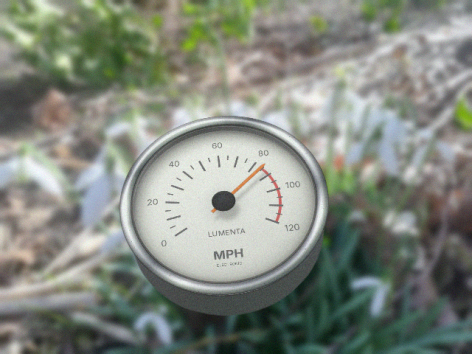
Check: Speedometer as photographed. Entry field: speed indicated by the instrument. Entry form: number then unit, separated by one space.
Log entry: 85 mph
